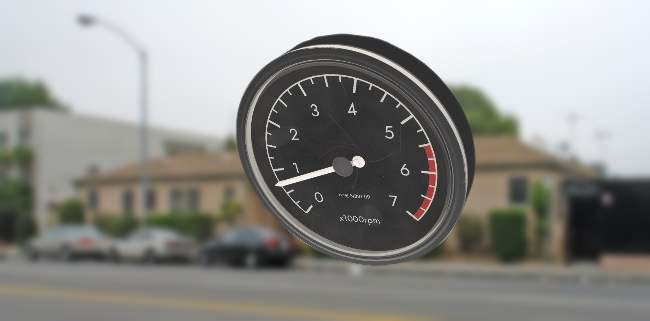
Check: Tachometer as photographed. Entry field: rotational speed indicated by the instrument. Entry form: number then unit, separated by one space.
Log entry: 750 rpm
